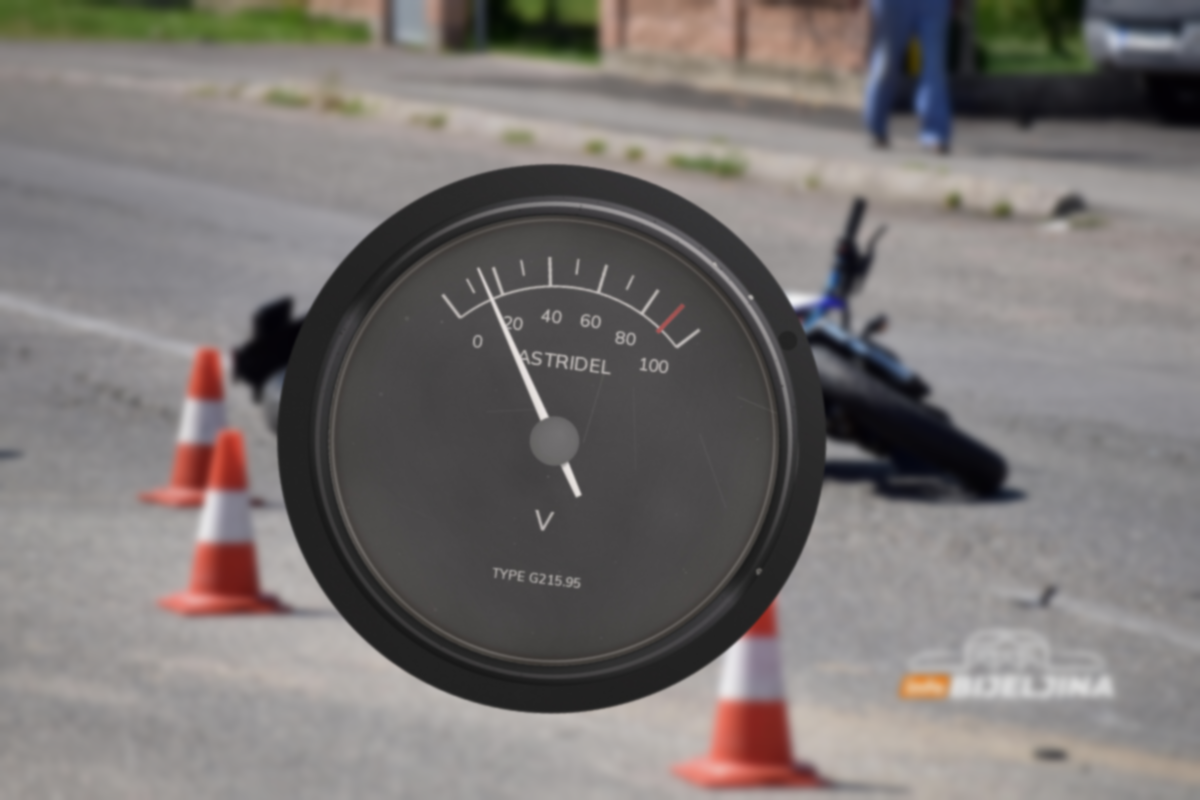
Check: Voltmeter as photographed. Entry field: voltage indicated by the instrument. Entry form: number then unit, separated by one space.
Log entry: 15 V
